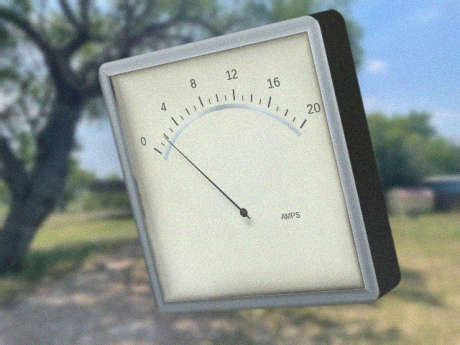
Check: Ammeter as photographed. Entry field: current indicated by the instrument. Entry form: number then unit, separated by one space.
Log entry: 2 A
